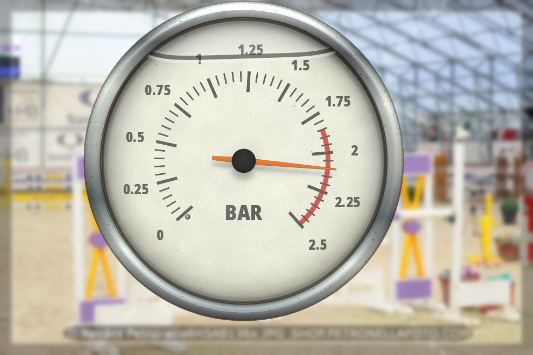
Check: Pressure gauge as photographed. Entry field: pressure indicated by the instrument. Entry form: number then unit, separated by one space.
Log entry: 2.1 bar
